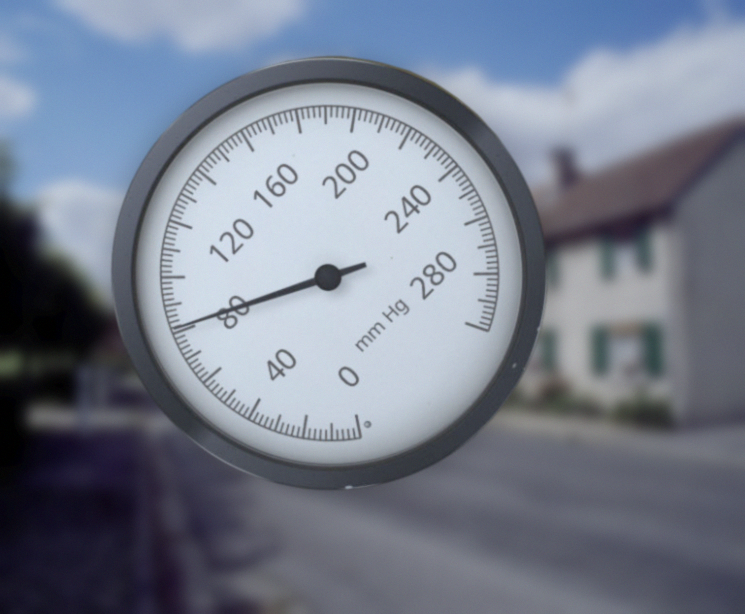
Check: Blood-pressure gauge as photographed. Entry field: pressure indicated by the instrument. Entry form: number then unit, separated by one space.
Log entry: 82 mmHg
